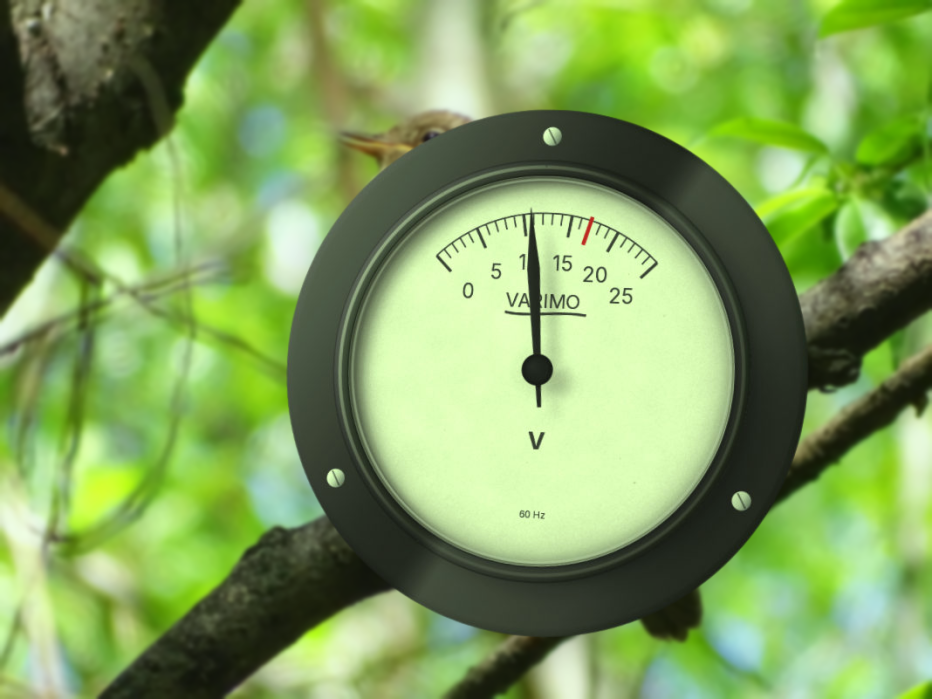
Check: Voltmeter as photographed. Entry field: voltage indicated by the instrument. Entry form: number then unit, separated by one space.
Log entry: 11 V
